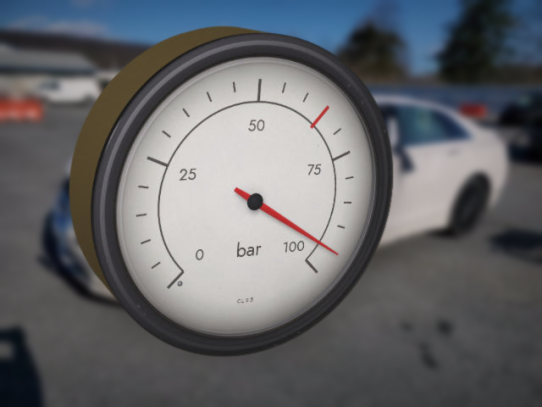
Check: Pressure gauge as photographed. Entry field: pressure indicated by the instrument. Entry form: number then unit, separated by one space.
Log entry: 95 bar
